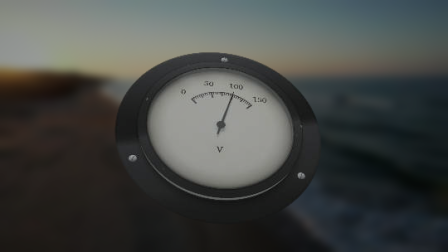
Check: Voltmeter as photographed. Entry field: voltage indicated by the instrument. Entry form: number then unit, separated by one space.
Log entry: 100 V
